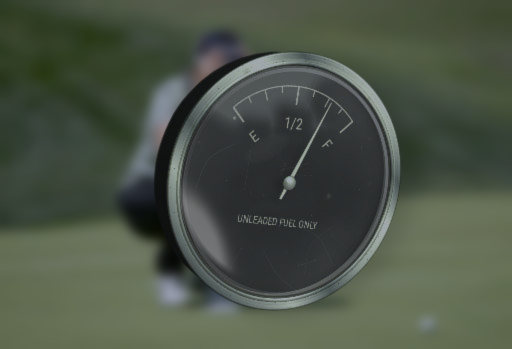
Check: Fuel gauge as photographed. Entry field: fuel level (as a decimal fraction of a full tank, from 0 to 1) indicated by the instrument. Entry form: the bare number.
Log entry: 0.75
